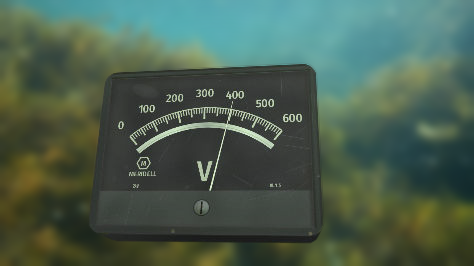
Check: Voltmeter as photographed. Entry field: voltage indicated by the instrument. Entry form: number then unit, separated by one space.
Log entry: 400 V
